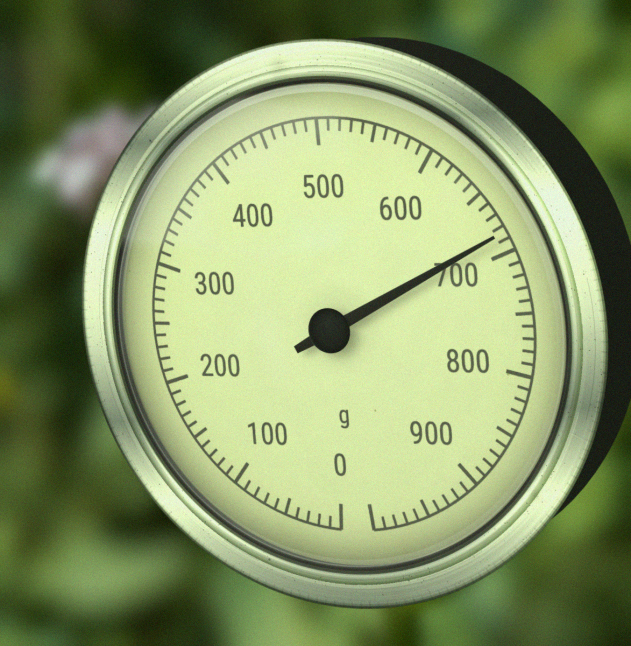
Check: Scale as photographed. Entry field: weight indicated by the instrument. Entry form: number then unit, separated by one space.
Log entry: 685 g
